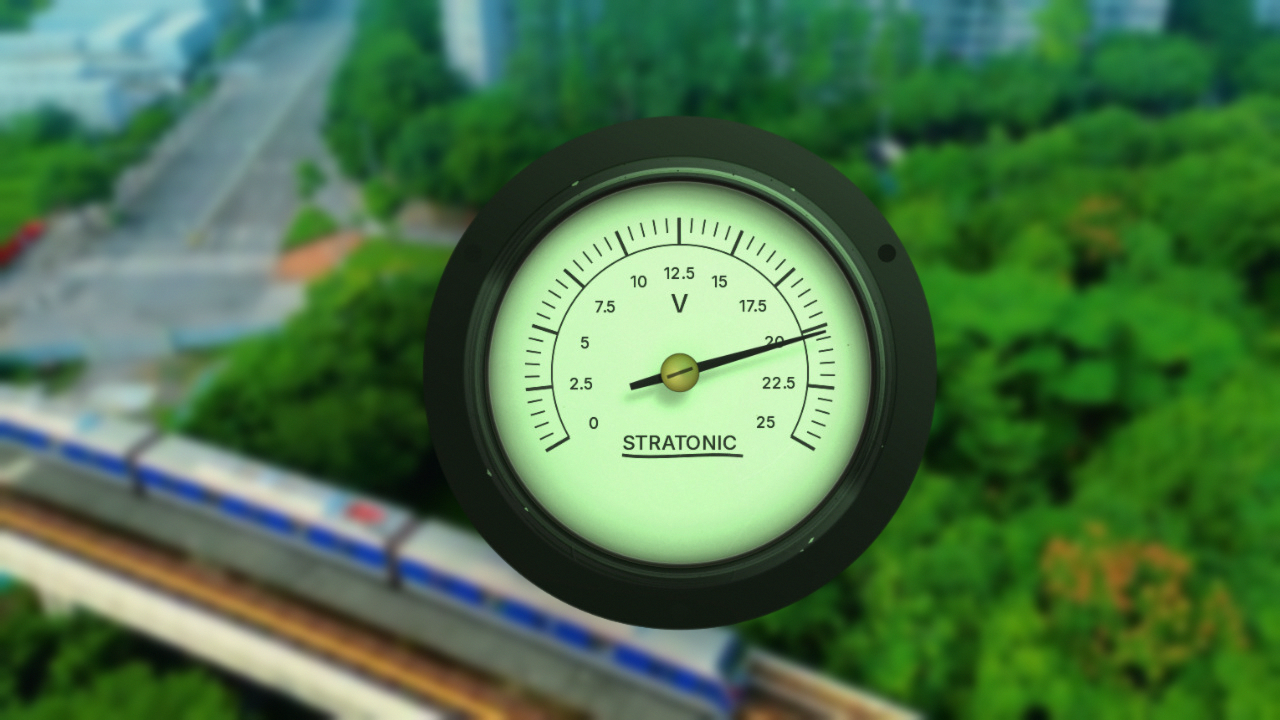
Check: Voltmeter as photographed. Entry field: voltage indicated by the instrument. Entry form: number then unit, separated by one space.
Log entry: 20.25 V
